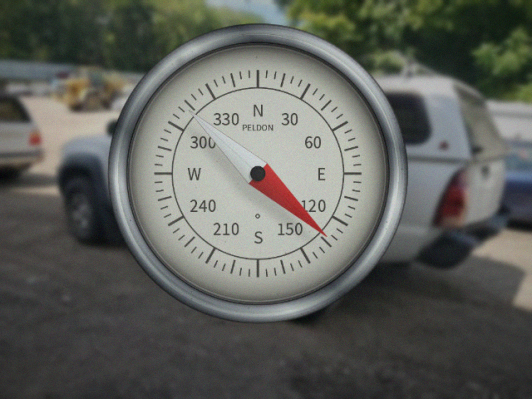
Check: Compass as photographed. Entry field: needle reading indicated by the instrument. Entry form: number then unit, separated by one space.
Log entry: 132.5 °
